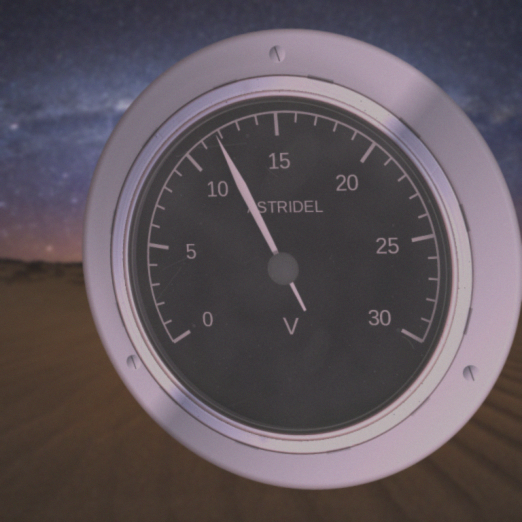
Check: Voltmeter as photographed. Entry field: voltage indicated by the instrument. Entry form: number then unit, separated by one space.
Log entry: 12 V
